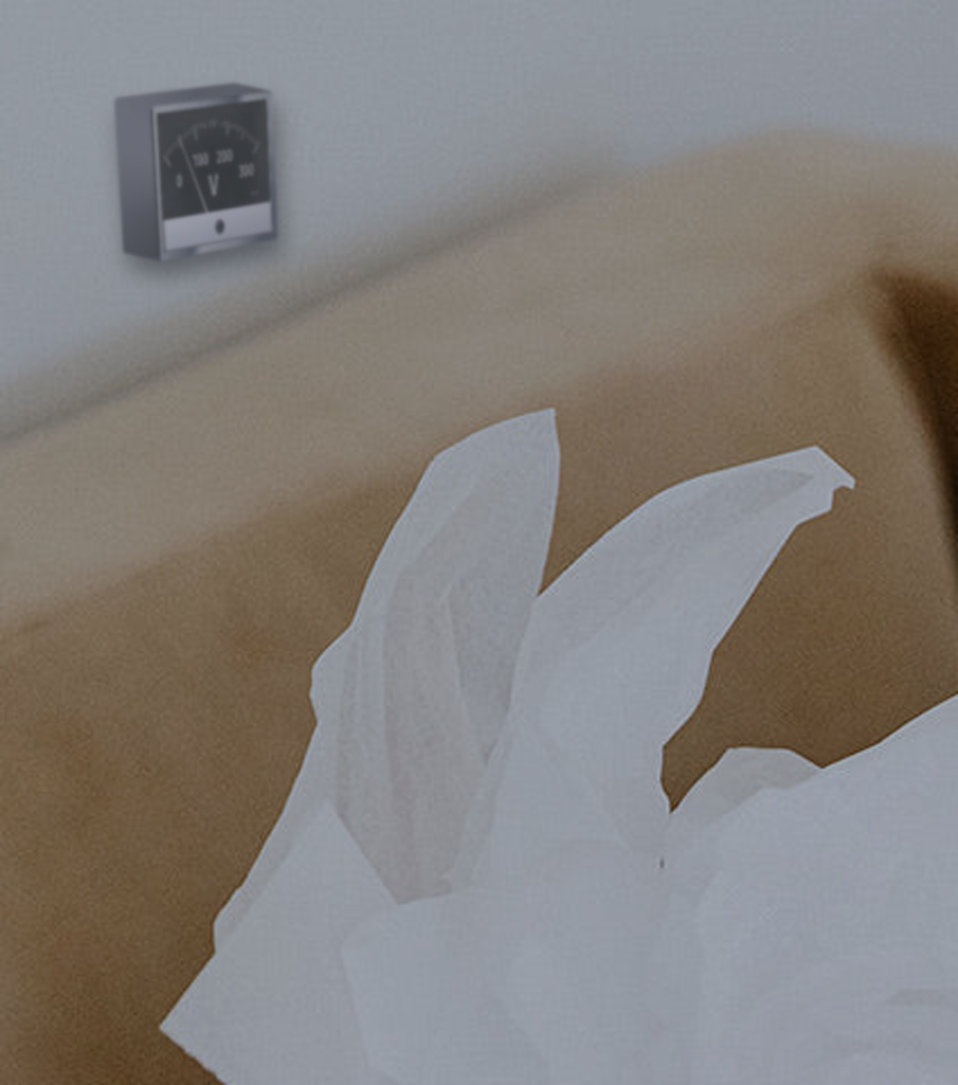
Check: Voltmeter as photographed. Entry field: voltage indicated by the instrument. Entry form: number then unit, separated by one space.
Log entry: 50 V
